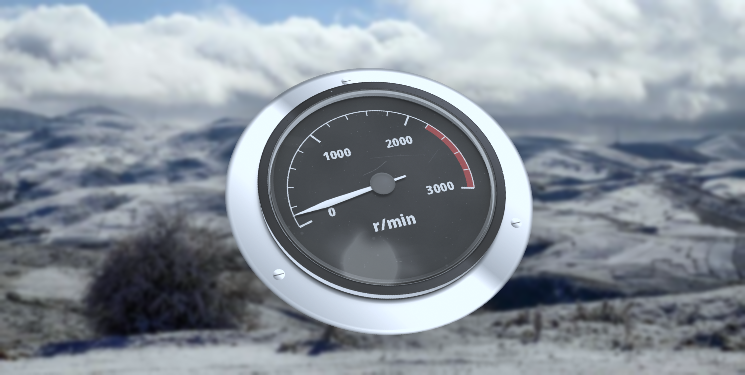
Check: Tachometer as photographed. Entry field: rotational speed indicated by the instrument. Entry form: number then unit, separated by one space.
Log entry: 100 rpm
